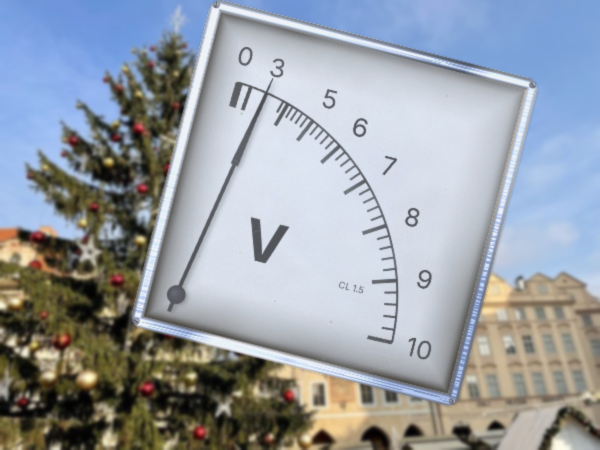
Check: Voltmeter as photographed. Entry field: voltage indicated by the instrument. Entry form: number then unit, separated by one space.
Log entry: 3 V
